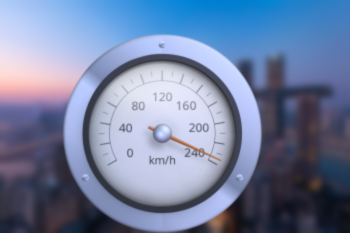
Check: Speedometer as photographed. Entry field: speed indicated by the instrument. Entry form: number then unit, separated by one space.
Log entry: 235 km/h
